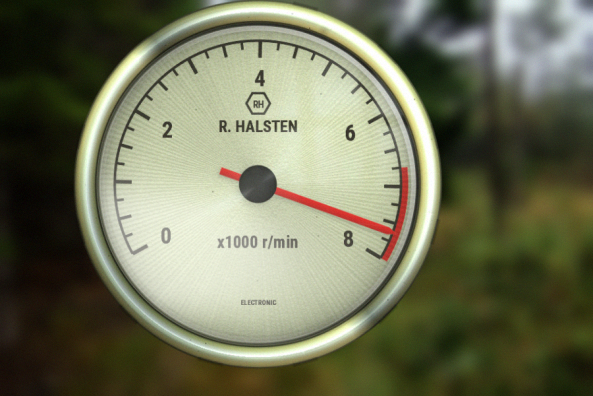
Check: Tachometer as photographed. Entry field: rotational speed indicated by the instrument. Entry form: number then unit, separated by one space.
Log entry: 7625 rpm
